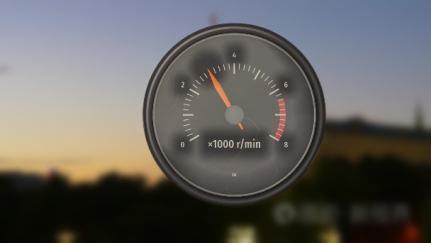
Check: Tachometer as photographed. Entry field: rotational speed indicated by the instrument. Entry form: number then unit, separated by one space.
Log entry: 3000 rpm
